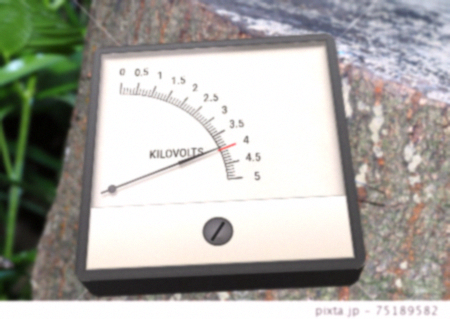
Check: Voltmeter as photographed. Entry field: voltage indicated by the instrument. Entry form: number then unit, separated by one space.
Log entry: 4 kV
